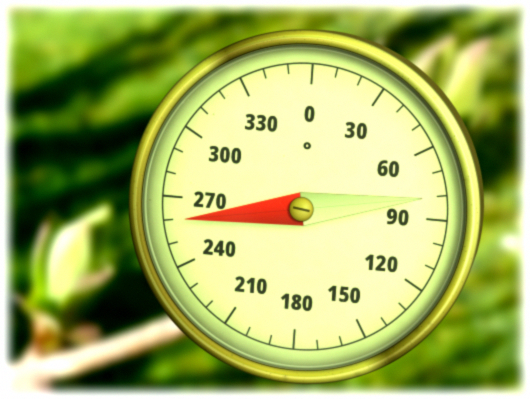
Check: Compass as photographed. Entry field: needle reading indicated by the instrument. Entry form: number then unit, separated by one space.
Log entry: 260 °
